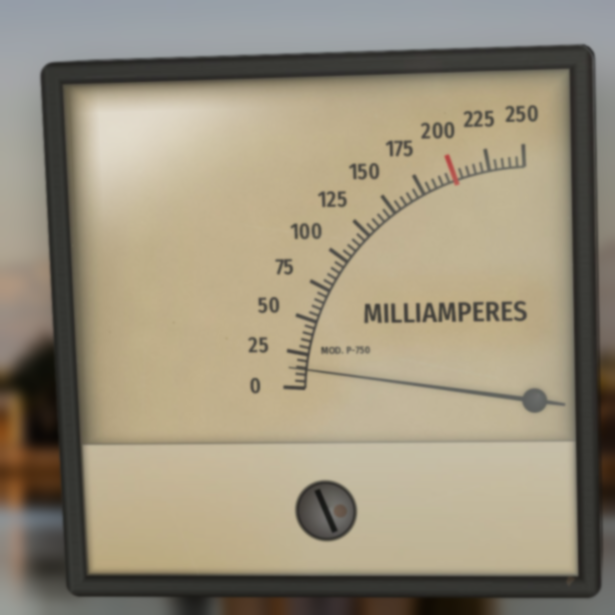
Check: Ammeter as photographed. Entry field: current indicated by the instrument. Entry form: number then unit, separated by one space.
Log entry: 15 mA
